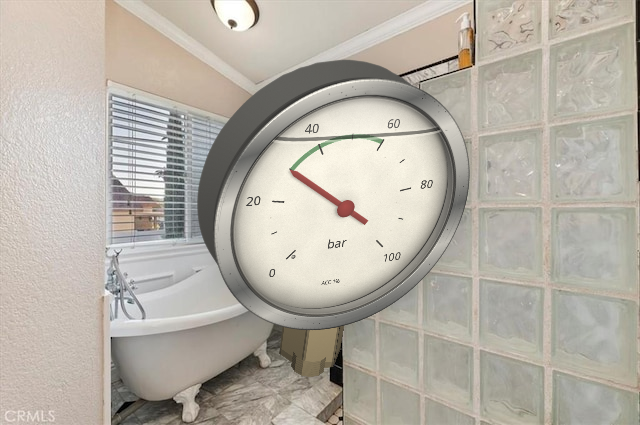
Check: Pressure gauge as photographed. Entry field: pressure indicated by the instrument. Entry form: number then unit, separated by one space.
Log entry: 30 bar
